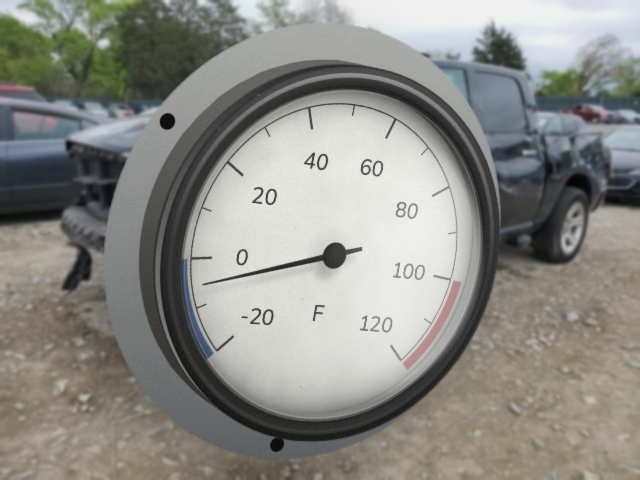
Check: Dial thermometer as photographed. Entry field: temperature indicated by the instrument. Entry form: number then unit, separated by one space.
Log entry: -5 °F
